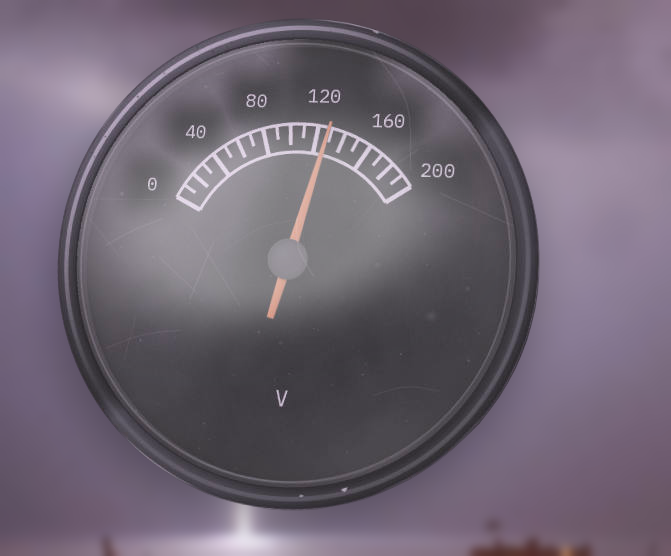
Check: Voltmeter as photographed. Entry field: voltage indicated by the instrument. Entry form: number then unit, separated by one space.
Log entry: 130 V
